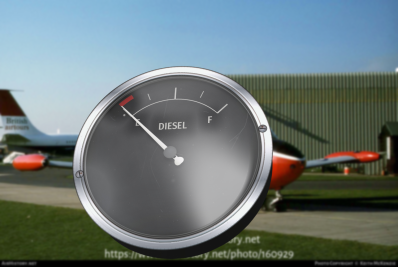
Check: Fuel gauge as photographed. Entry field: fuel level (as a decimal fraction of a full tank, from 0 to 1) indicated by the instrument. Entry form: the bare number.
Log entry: 0
